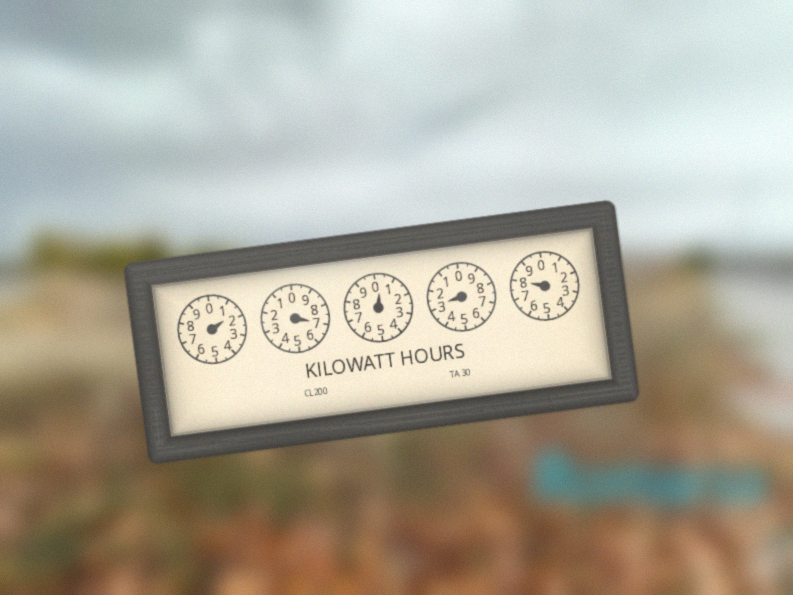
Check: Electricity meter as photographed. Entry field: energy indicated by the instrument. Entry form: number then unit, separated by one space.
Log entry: 17028 kWh
